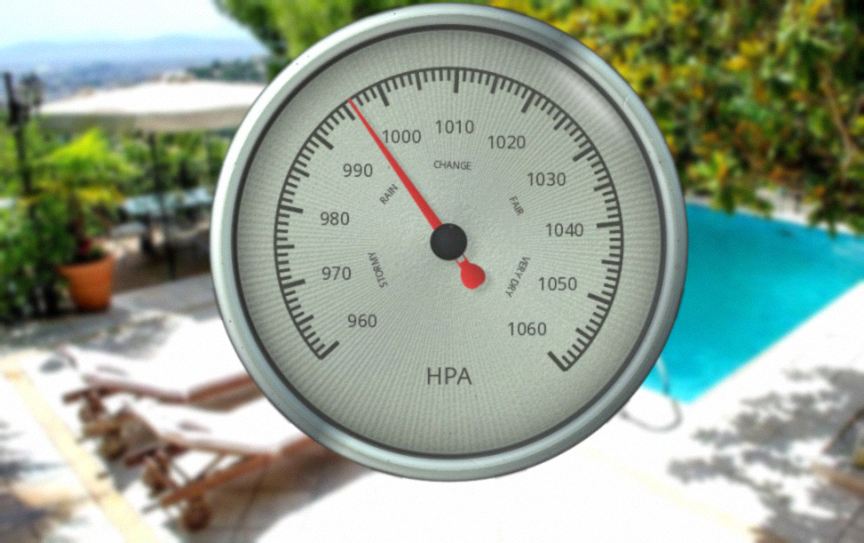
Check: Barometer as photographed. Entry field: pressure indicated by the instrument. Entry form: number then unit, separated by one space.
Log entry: 996 hPa
